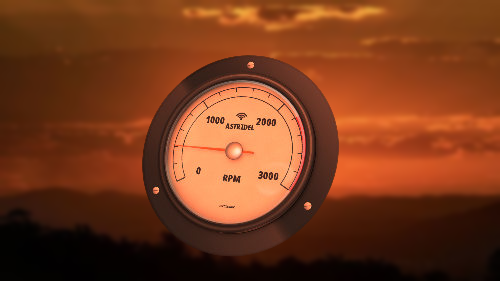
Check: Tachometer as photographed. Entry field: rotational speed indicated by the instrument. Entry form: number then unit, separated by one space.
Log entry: 400 rpm
